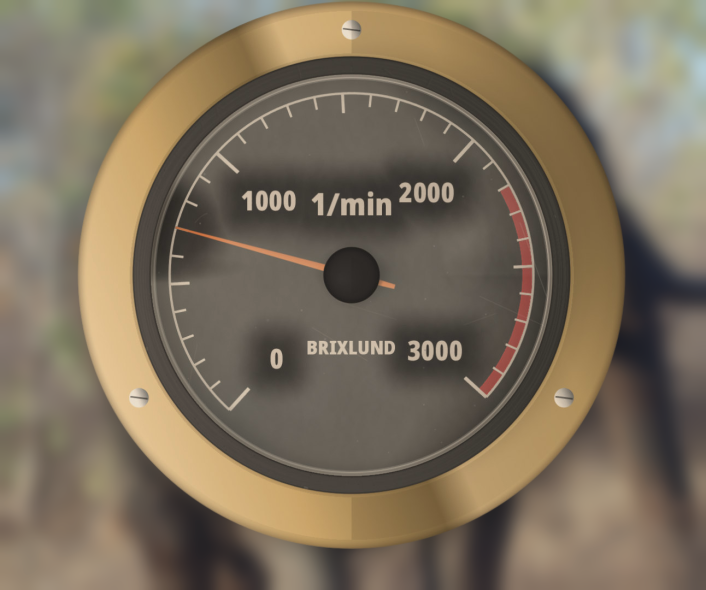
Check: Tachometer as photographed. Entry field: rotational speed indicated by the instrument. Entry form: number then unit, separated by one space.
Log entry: 700 rpm
